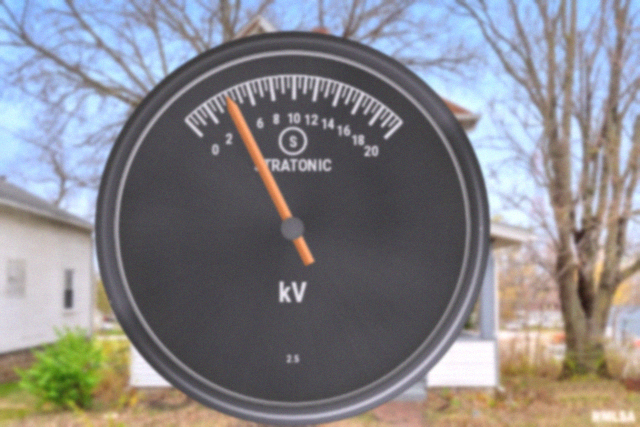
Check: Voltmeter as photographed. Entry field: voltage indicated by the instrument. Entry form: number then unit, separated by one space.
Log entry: 4 kV
